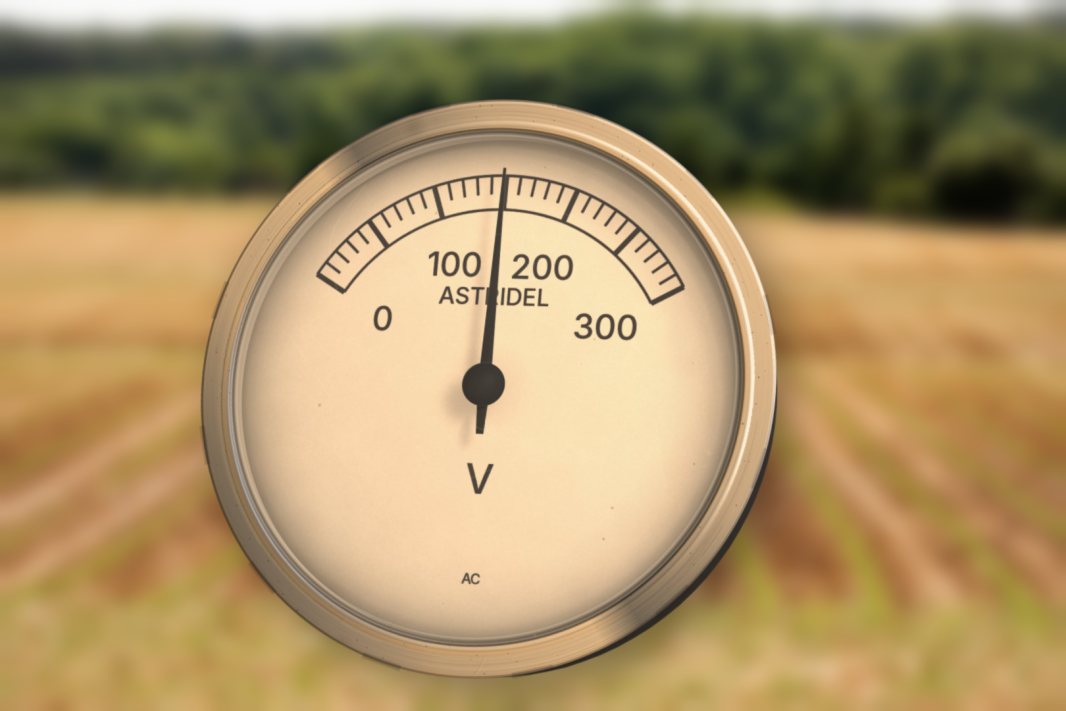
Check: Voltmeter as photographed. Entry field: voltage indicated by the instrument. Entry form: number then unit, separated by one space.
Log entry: 150 V
